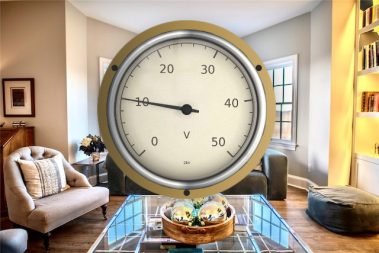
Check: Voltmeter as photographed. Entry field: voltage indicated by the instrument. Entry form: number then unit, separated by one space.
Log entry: 10 V
